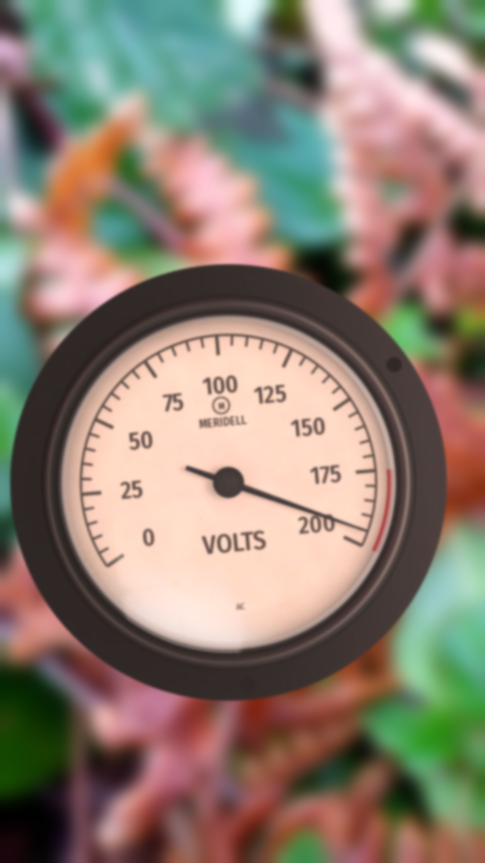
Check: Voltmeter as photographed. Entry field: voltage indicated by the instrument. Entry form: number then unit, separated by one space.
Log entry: 195 V
